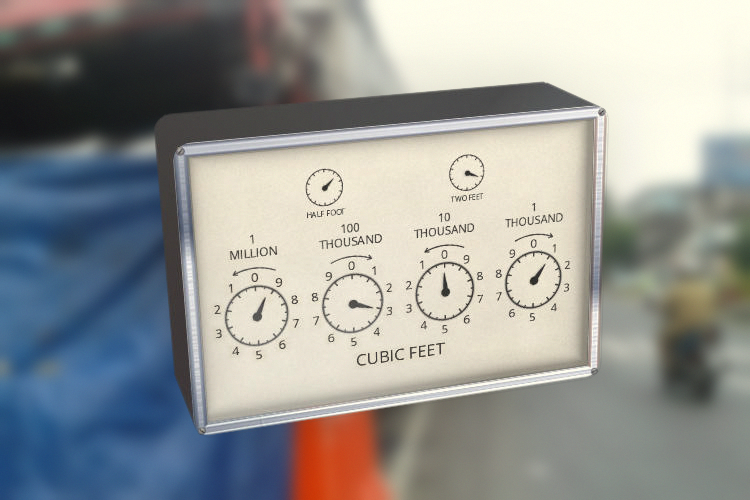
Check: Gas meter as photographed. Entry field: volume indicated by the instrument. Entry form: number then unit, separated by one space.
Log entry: 930100 ft³
